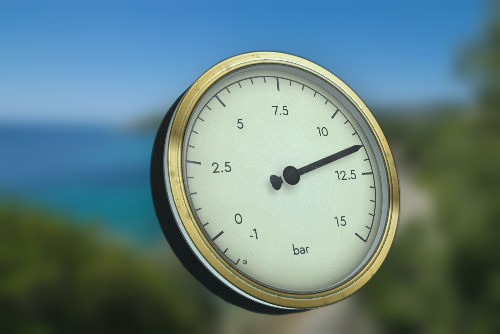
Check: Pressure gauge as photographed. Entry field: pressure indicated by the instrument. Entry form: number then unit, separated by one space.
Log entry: 11.5 bar
